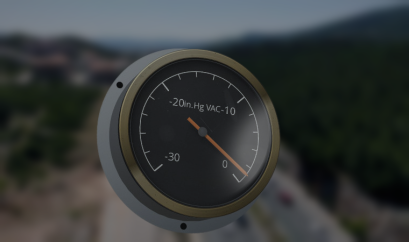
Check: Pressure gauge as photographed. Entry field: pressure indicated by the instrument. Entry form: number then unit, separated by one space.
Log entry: -1 inHg
